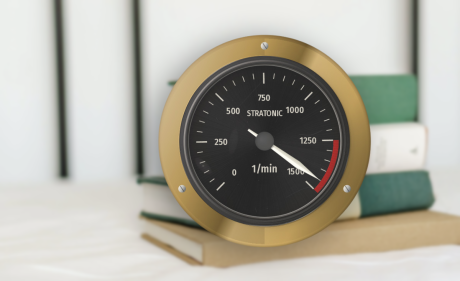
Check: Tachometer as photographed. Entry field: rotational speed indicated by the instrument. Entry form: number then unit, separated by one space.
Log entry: 1450 rpm
